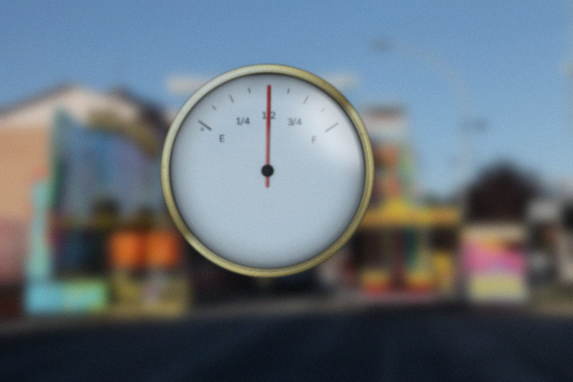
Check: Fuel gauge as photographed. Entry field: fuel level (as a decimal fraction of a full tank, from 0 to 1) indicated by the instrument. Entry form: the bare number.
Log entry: 0.5
